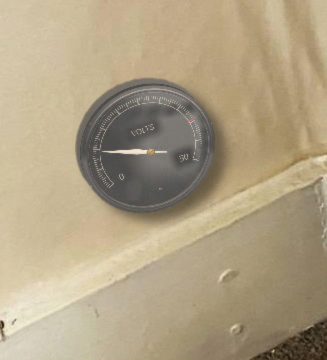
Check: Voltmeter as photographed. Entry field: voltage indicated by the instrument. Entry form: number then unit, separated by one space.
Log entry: 10 V
